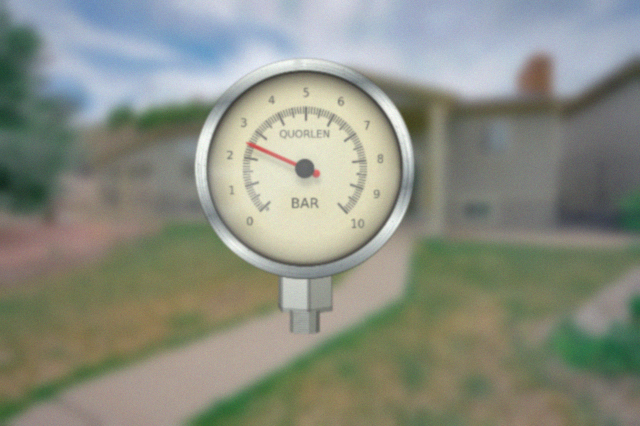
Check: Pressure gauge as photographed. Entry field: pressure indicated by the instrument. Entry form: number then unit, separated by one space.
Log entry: 2.5 bar
